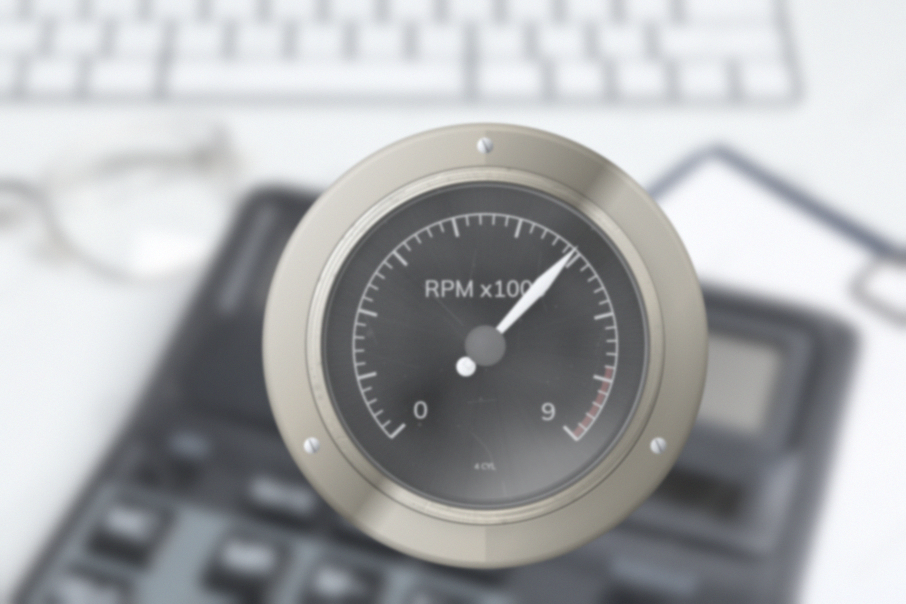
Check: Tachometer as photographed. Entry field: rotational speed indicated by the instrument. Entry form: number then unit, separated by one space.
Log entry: 5900 rpm
